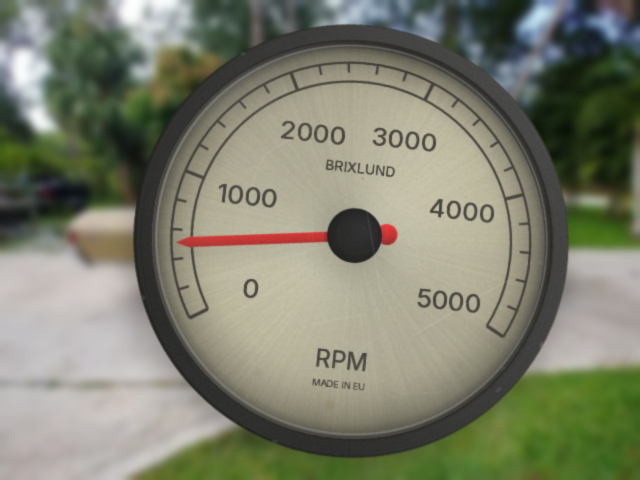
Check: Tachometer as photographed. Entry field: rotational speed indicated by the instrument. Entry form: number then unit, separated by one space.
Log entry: 500 rpm
